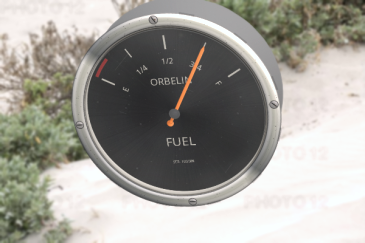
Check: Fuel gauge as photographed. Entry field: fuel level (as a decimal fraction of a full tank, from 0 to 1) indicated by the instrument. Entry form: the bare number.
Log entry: 0.75
